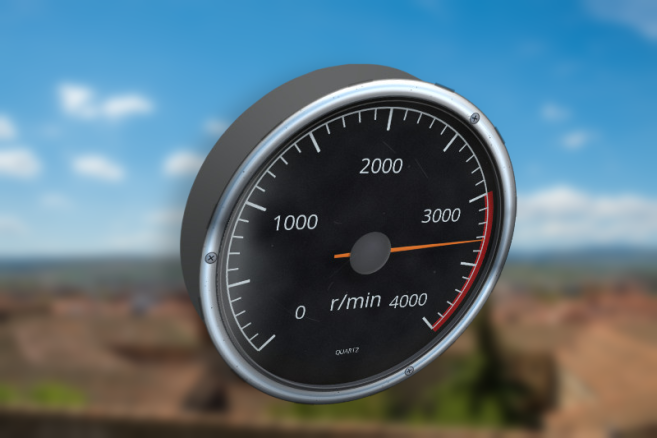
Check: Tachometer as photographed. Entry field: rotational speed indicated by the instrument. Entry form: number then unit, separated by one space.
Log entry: 3300 rpm
